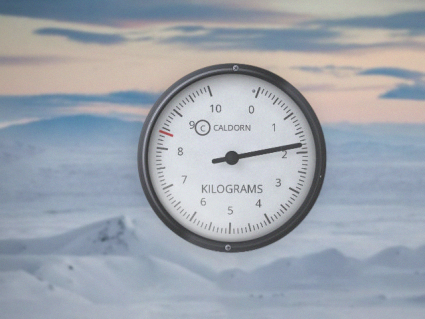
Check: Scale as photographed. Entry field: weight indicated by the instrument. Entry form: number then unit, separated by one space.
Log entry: 1.8 kg
